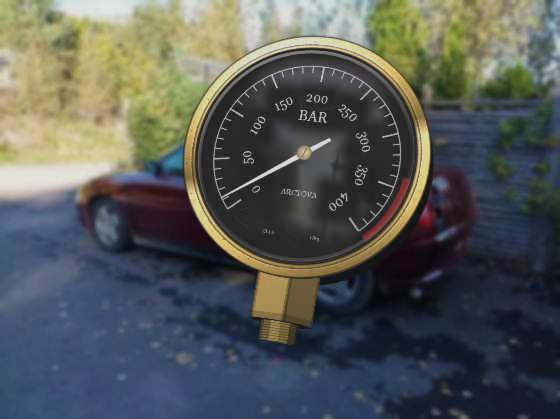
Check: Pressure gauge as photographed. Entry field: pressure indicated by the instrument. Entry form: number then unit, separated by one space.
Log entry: 10 bar
